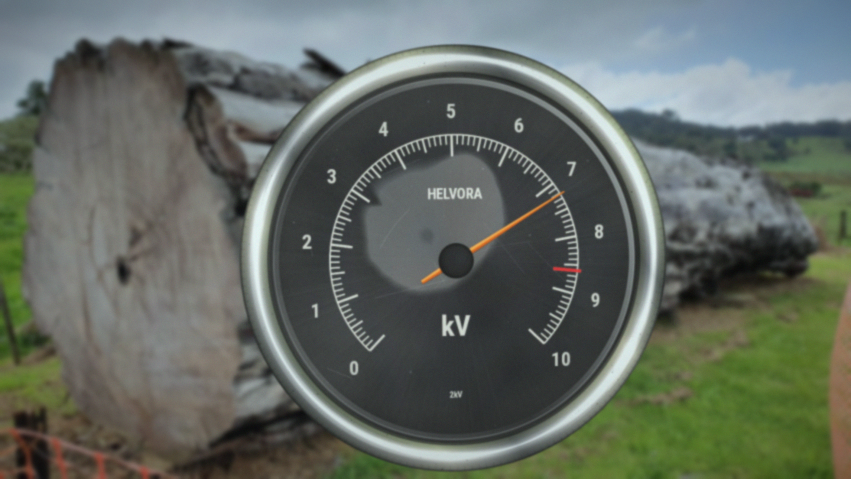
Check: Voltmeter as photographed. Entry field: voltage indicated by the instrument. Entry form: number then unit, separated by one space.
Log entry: 7.2 kV
